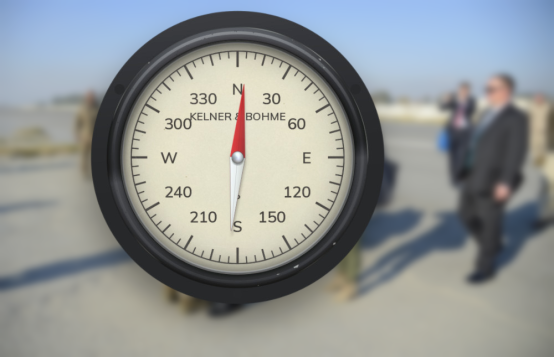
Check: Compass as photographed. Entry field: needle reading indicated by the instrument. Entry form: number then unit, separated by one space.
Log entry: 5 °
